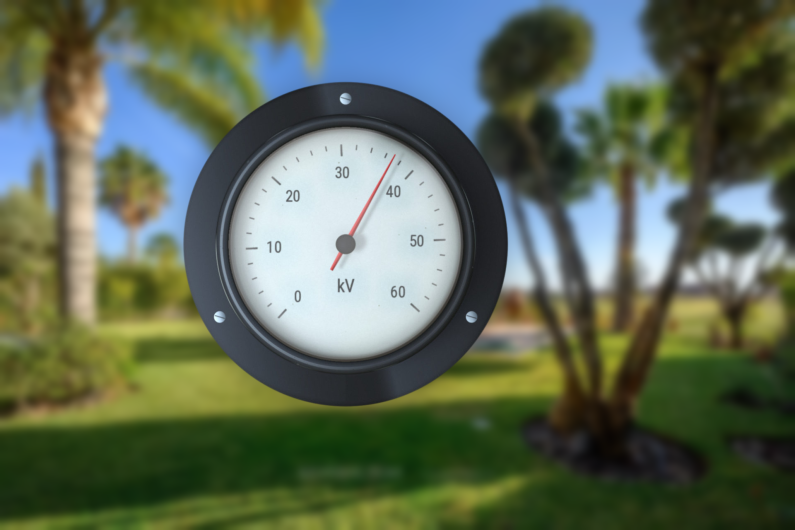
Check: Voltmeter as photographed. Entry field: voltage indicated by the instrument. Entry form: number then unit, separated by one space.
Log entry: 37 kV
